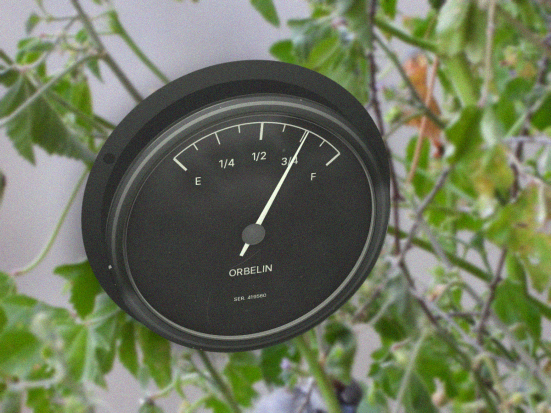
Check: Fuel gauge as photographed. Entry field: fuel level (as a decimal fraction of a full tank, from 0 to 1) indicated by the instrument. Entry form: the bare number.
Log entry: 0.75
